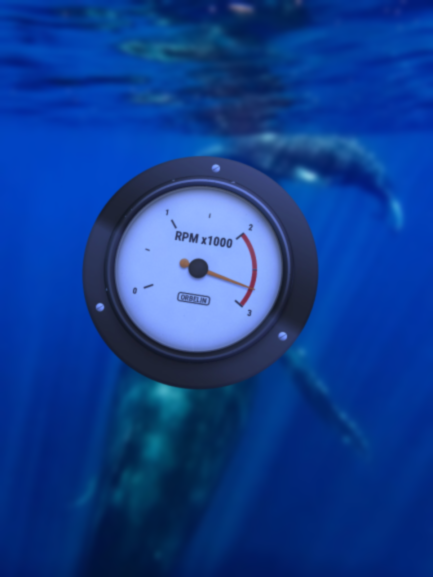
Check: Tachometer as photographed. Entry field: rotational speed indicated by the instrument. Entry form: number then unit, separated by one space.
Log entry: 2750 rpm
